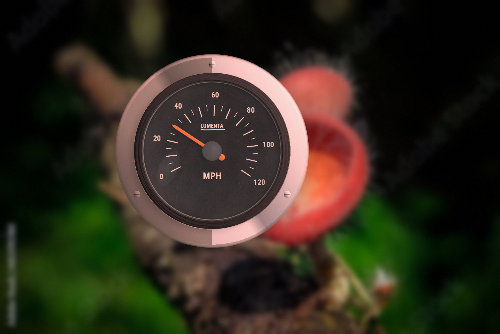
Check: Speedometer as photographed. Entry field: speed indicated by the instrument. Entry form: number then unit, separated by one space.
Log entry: 30 mph
